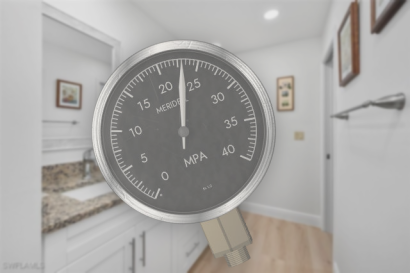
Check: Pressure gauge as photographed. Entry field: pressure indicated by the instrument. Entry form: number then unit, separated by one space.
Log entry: 23 MPa
